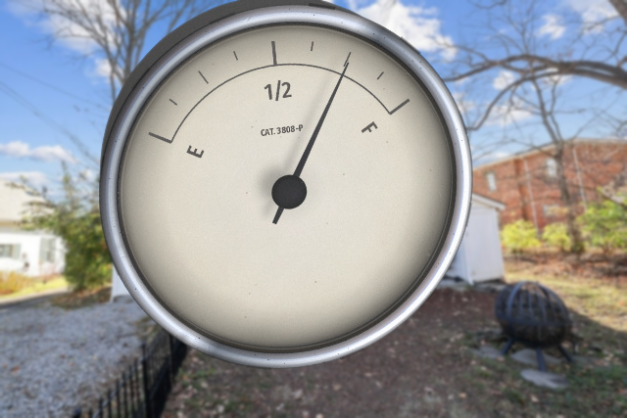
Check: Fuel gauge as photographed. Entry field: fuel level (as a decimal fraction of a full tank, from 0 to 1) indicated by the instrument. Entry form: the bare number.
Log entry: 0.75
